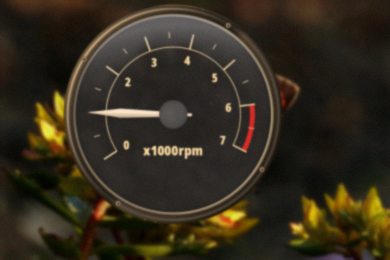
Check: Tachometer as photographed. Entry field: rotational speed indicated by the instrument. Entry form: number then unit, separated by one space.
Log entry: 1000 rpm
